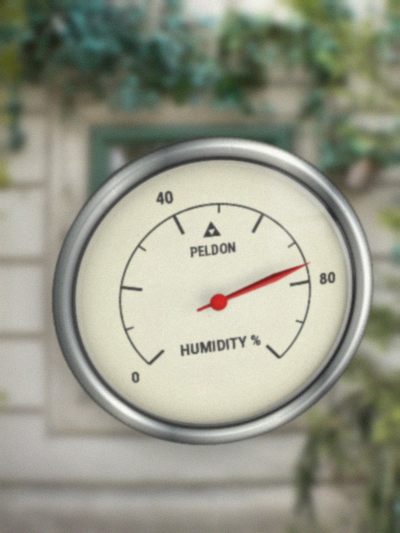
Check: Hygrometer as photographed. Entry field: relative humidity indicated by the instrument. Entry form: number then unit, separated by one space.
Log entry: 75 %
